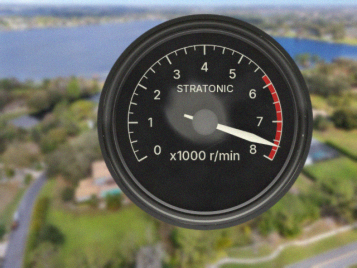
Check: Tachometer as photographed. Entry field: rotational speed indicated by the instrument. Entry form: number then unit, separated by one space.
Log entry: 7625 rpm
